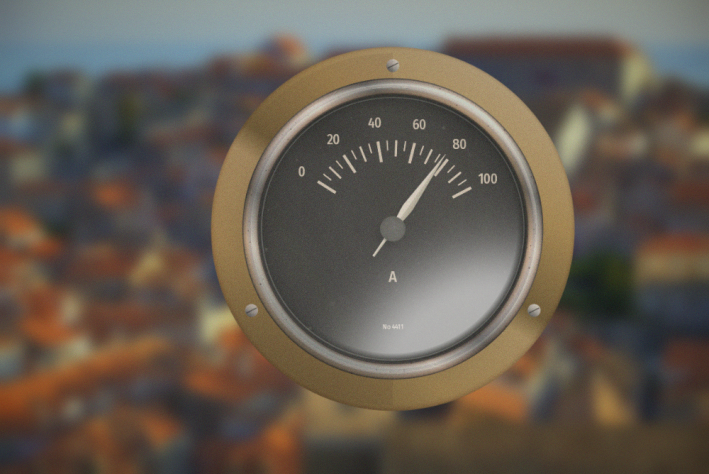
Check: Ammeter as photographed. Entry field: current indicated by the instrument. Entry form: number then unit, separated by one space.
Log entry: 77.5 A
